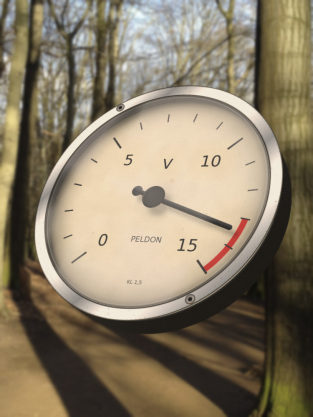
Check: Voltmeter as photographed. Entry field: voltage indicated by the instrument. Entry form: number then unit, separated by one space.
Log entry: 13.5 V
